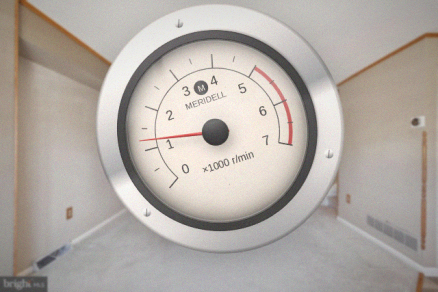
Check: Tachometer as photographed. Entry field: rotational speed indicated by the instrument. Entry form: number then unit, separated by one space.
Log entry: 1250 rpm
